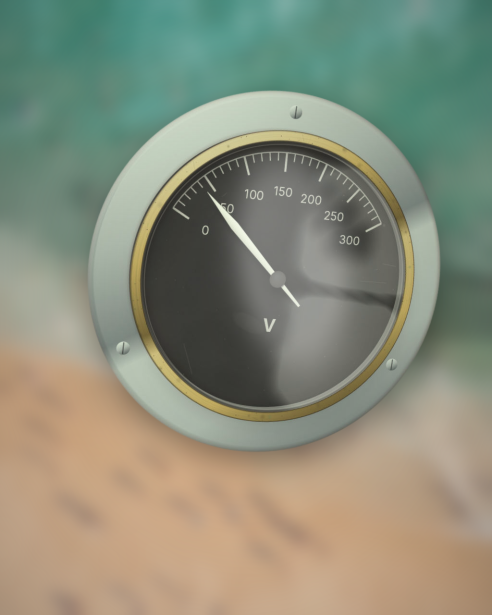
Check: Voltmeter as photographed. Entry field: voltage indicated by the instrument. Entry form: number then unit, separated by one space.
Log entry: 40 V
